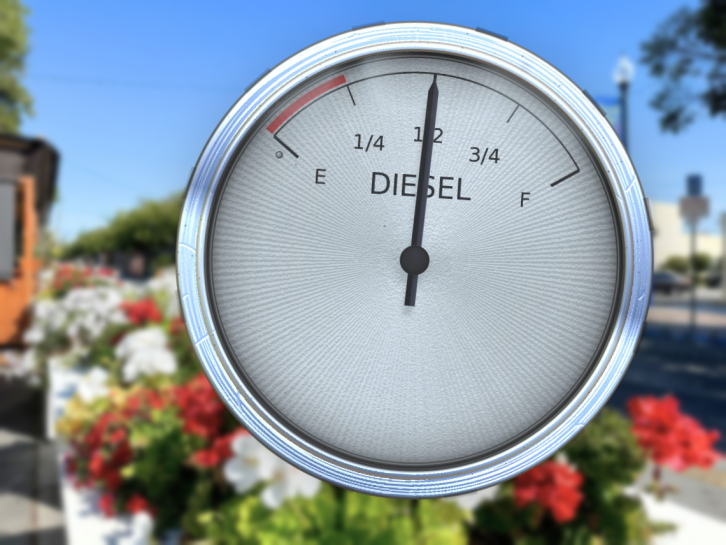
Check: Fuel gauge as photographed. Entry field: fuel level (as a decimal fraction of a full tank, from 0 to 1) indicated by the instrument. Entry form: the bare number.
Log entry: 0.5
